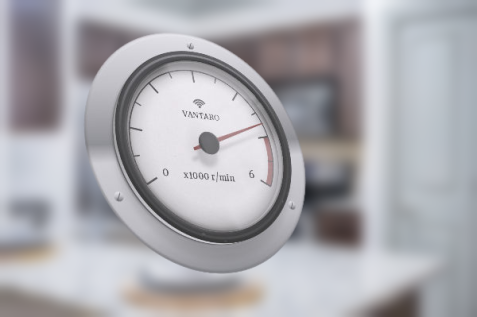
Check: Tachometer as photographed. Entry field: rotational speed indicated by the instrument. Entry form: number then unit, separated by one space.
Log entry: 4750 rpm
